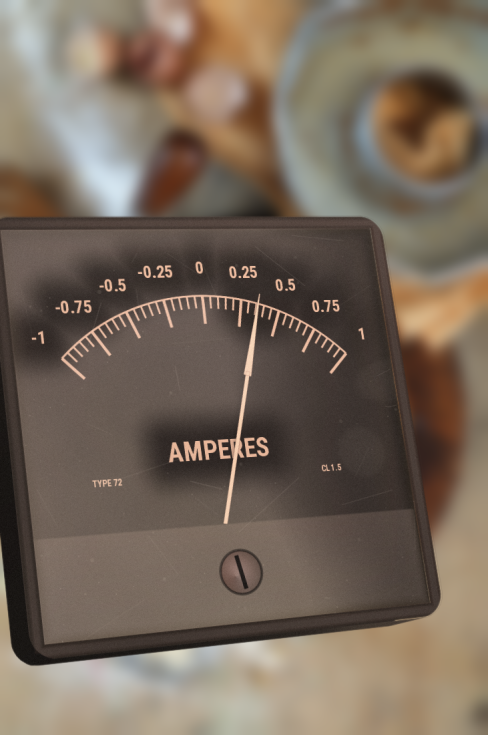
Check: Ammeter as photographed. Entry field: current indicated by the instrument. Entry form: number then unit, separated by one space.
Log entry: 0.35 A
